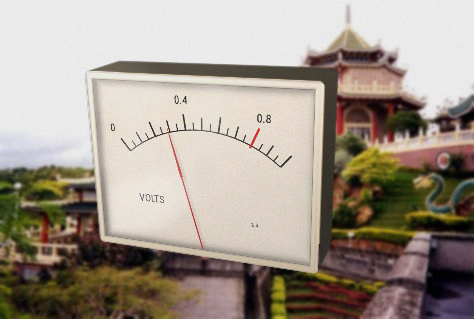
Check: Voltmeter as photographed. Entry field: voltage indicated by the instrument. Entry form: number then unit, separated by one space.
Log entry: 0.3 V
